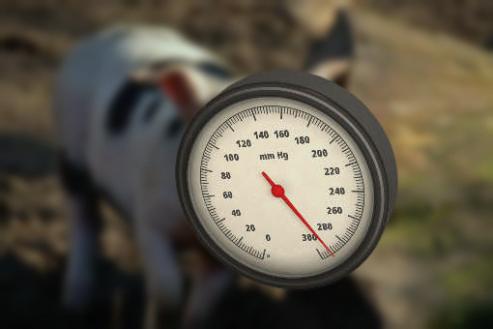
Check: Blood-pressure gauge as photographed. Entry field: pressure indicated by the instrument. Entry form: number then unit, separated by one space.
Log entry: 290 mmHg
